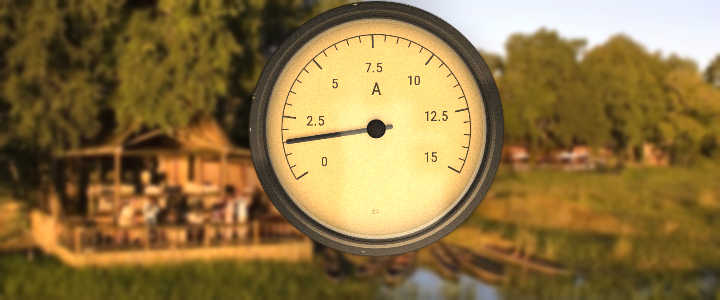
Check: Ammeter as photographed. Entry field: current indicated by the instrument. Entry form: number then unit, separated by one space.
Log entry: 1.5 A
